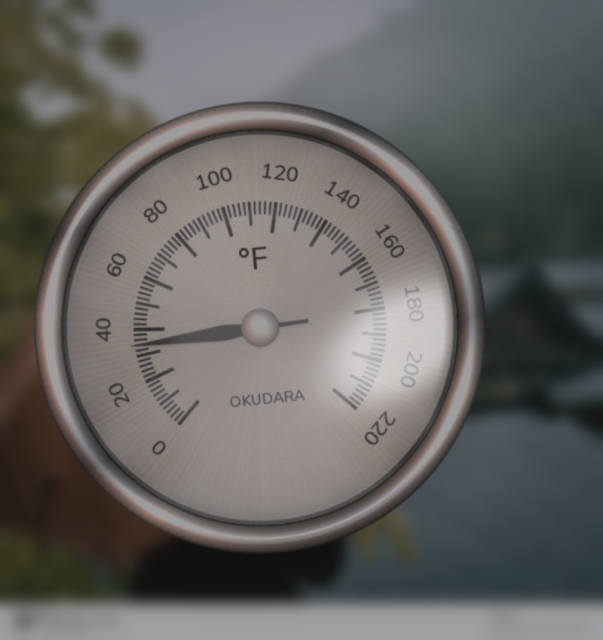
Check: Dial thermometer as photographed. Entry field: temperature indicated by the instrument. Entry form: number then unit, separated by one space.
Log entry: 34 °F
